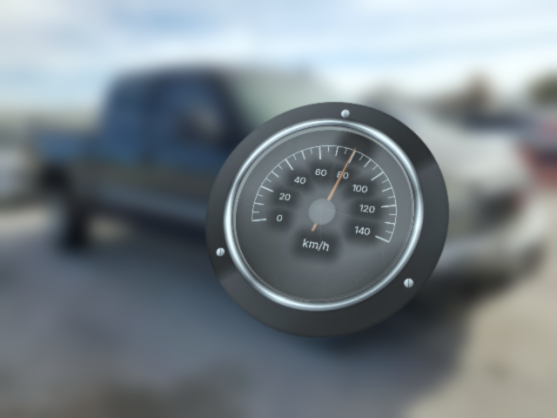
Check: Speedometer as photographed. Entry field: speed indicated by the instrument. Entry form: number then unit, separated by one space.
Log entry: 80 km/h
